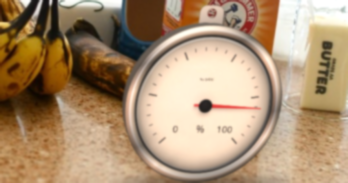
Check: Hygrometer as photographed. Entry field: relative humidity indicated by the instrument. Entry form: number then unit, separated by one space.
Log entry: 84 %
